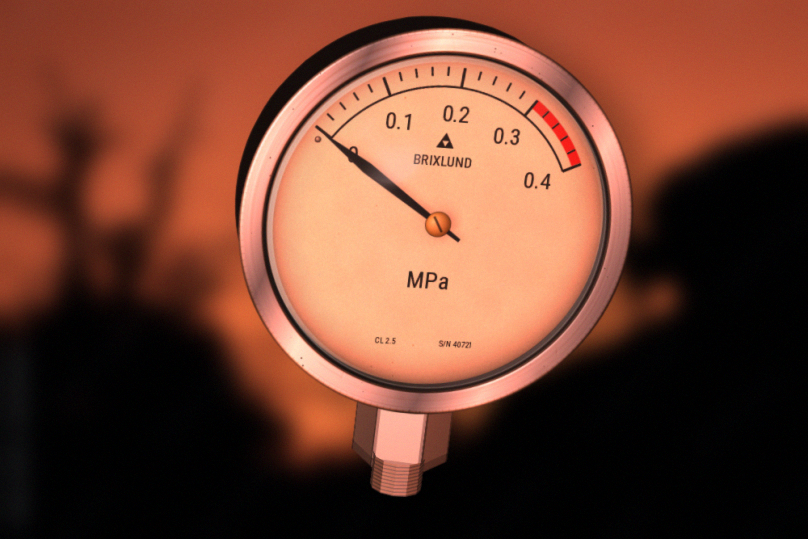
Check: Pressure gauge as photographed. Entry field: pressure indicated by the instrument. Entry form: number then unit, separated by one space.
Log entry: 0 MPa
